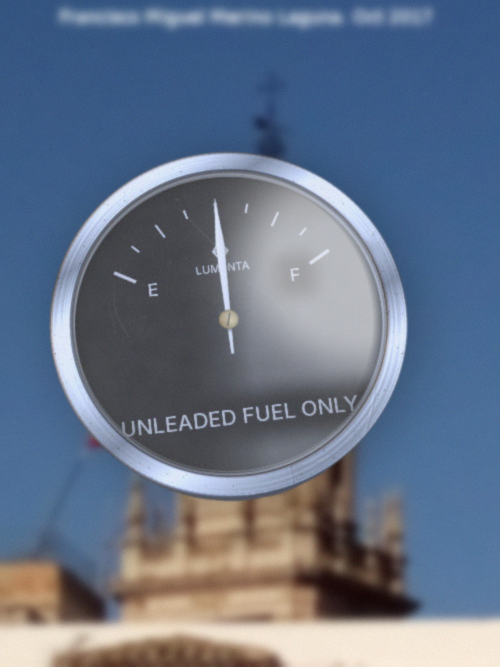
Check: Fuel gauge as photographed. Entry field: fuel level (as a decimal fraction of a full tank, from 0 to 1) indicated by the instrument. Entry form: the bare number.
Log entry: 0.5
